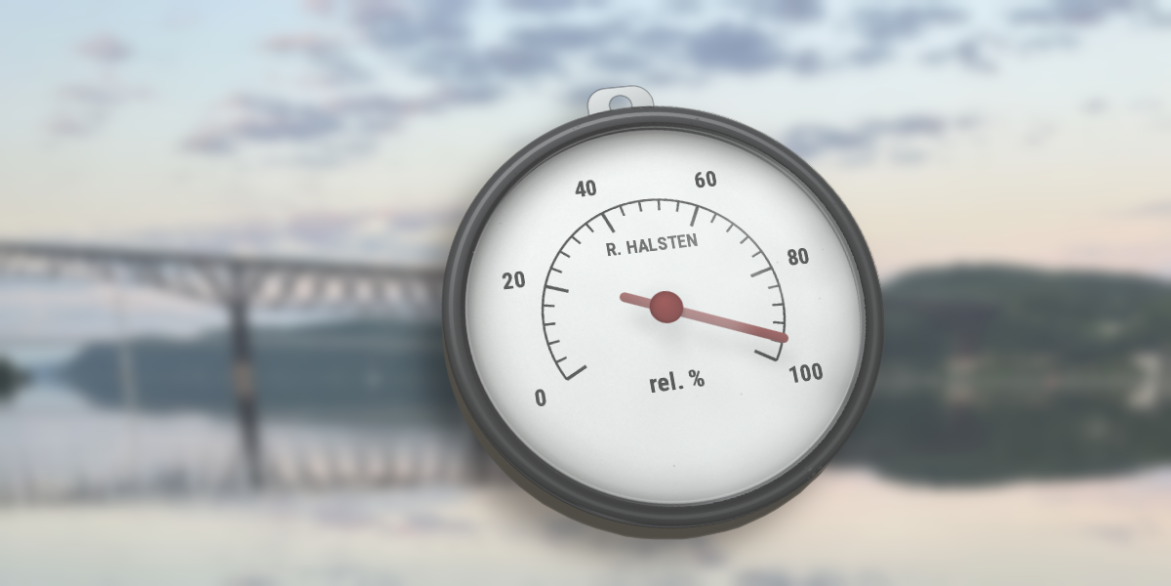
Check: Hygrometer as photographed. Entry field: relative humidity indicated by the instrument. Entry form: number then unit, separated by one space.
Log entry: 96 %
